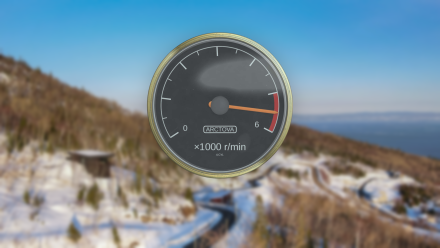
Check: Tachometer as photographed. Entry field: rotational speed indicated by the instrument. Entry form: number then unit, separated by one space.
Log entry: 5500 rpm
